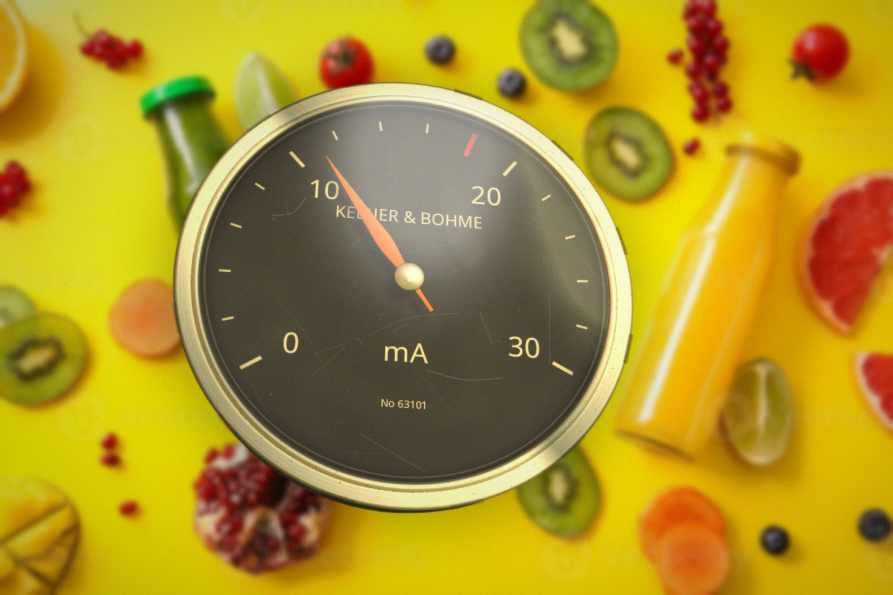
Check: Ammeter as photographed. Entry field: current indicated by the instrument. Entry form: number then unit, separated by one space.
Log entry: 11 mA
